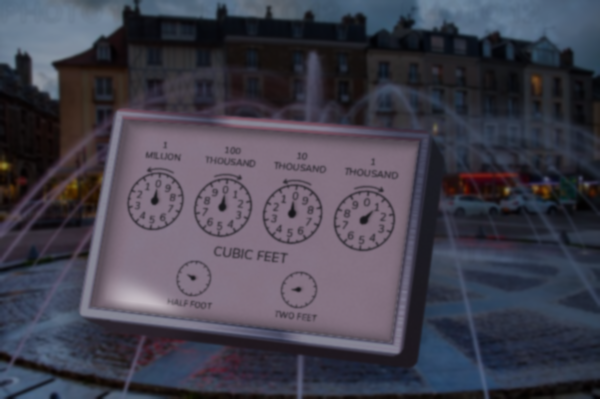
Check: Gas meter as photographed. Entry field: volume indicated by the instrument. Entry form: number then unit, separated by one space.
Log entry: 100 ft³
